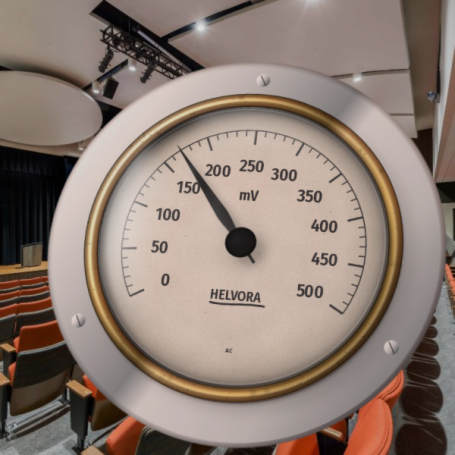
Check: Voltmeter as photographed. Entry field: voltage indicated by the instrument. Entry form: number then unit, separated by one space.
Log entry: 170 mV
